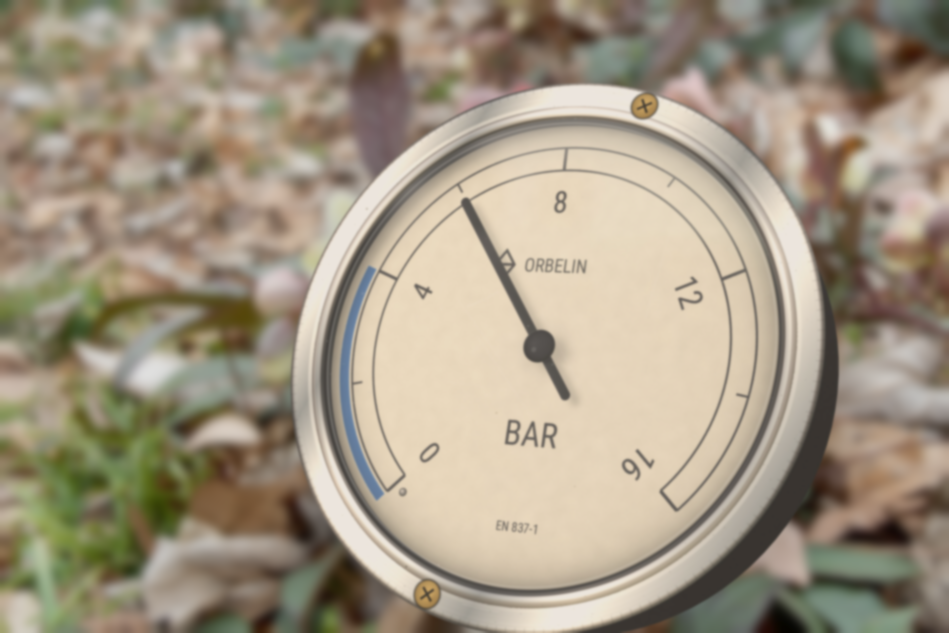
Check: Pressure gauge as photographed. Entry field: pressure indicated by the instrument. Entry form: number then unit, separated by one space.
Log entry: 6 bar
